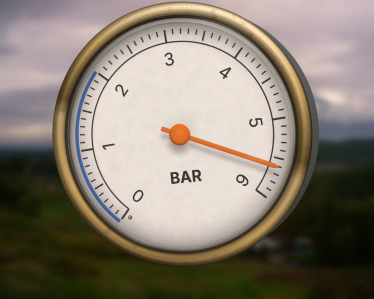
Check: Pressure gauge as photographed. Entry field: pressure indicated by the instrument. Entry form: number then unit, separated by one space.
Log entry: 5.6 bar
